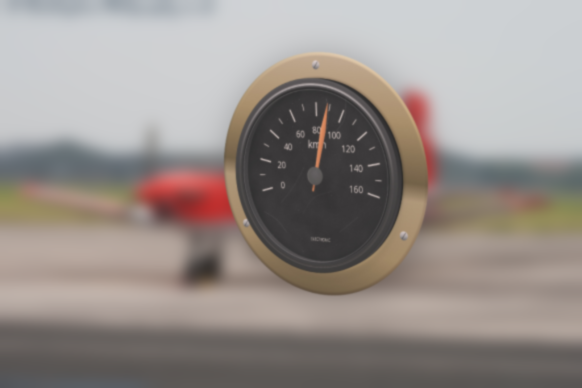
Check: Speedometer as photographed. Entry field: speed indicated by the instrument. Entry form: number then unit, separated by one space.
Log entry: 90 km/h
